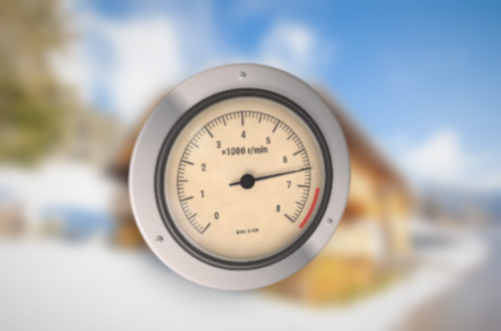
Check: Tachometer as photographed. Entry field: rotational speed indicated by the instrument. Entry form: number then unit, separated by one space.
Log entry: 6500 rpm
